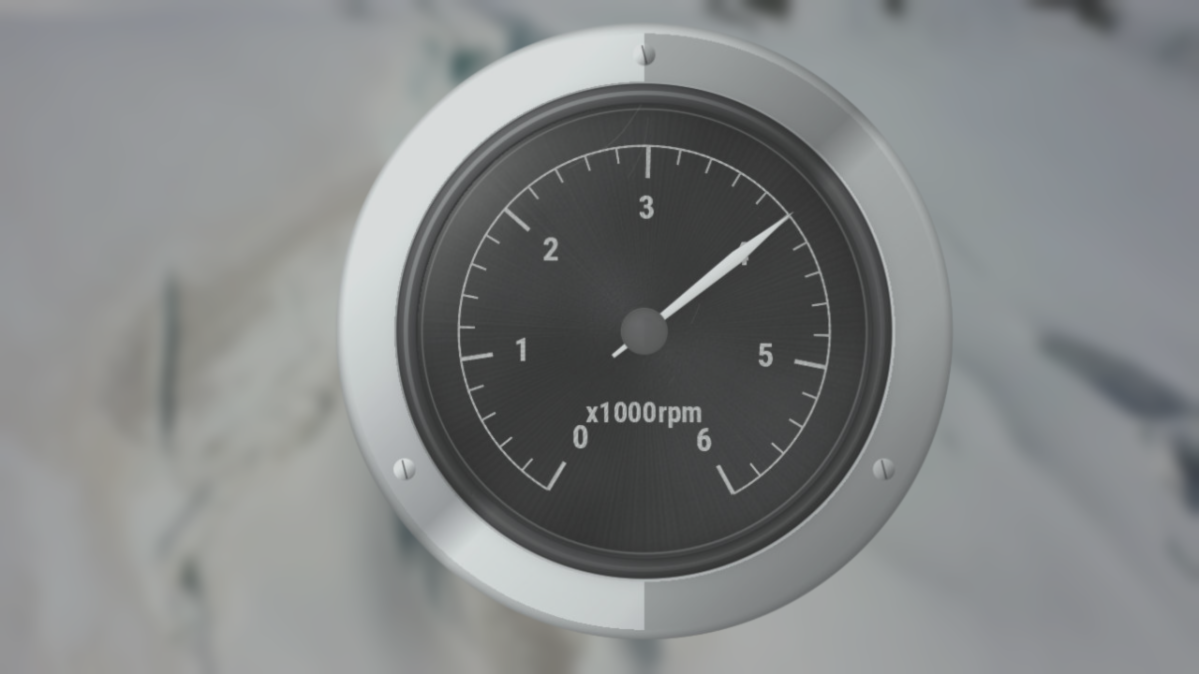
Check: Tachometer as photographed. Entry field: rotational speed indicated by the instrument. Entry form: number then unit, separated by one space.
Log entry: 4000 rpm
